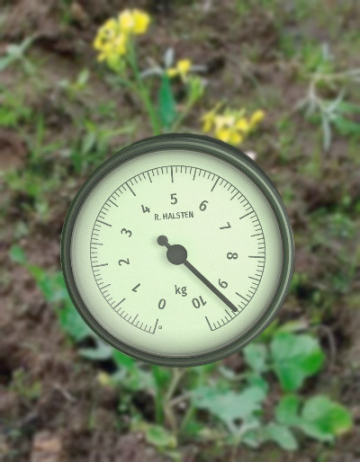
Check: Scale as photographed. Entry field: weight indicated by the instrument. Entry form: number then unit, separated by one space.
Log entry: 9.3 kg
